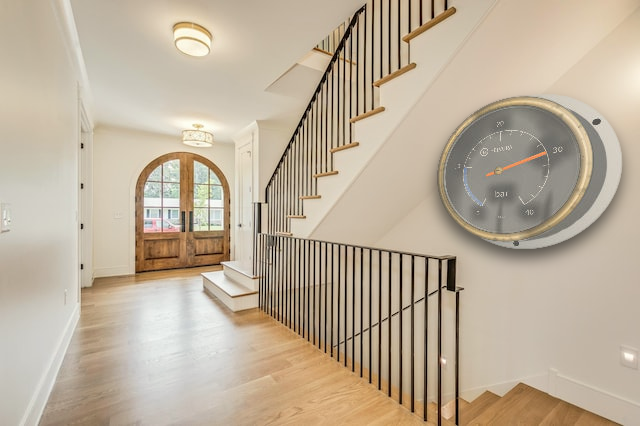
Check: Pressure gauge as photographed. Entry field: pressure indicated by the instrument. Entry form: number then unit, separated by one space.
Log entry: 30 bar
